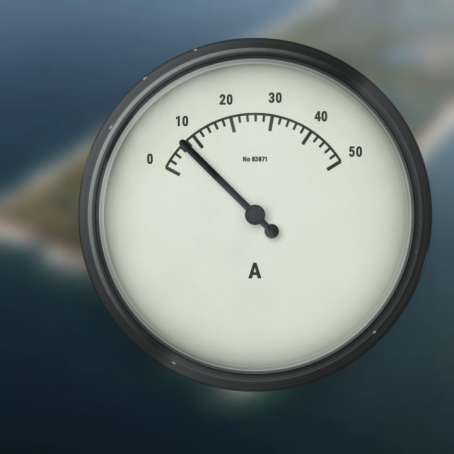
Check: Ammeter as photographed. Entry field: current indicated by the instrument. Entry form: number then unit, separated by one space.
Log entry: 7 A
